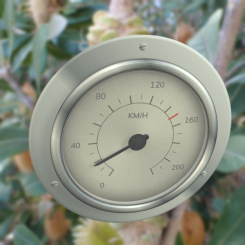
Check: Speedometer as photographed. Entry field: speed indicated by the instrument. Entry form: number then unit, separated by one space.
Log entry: 20 km/h
